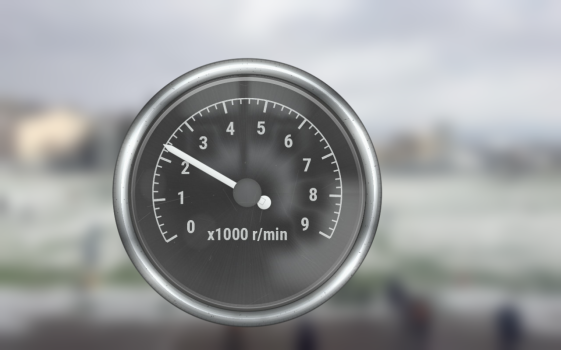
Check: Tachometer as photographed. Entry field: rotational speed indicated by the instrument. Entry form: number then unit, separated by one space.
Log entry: 2300 rpm
